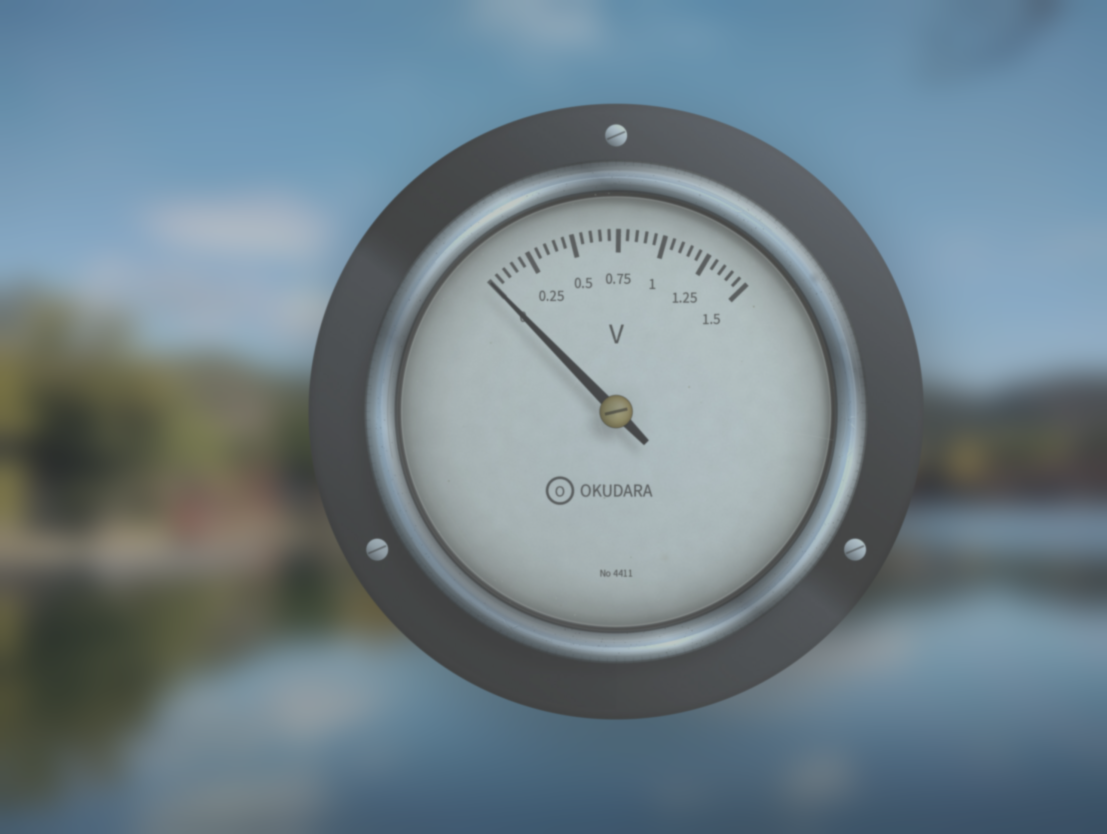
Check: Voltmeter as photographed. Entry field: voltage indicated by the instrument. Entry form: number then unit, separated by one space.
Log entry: 0 V
